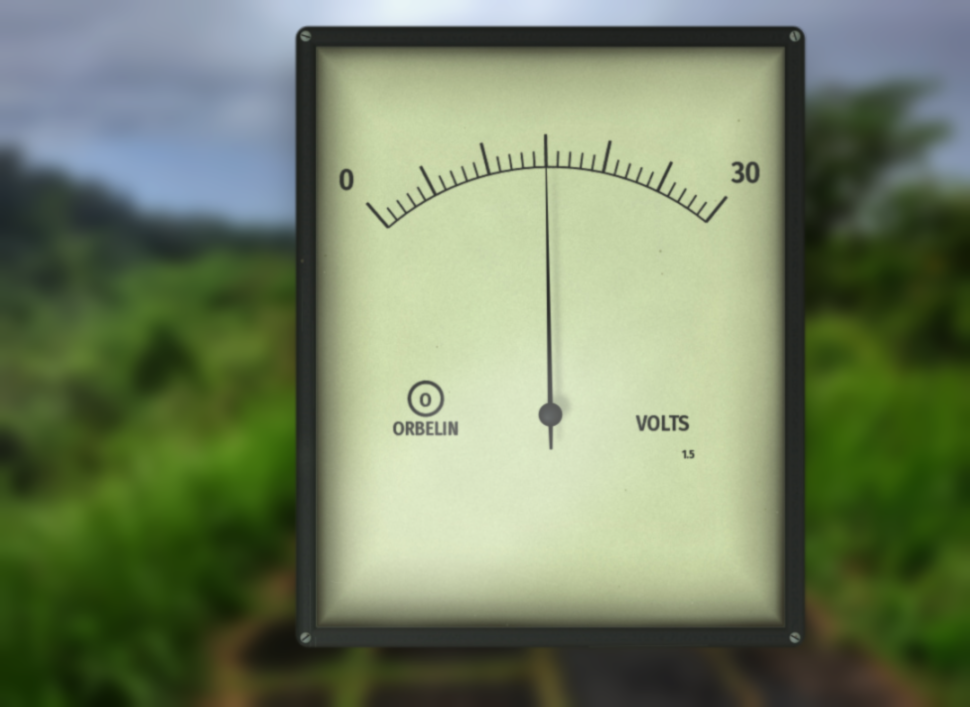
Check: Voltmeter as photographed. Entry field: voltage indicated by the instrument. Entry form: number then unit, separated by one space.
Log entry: 15 V
